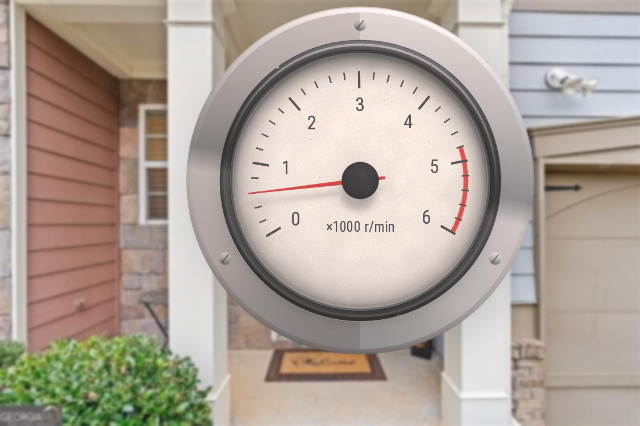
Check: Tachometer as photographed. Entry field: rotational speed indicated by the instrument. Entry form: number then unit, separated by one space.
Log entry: 600 rpm
